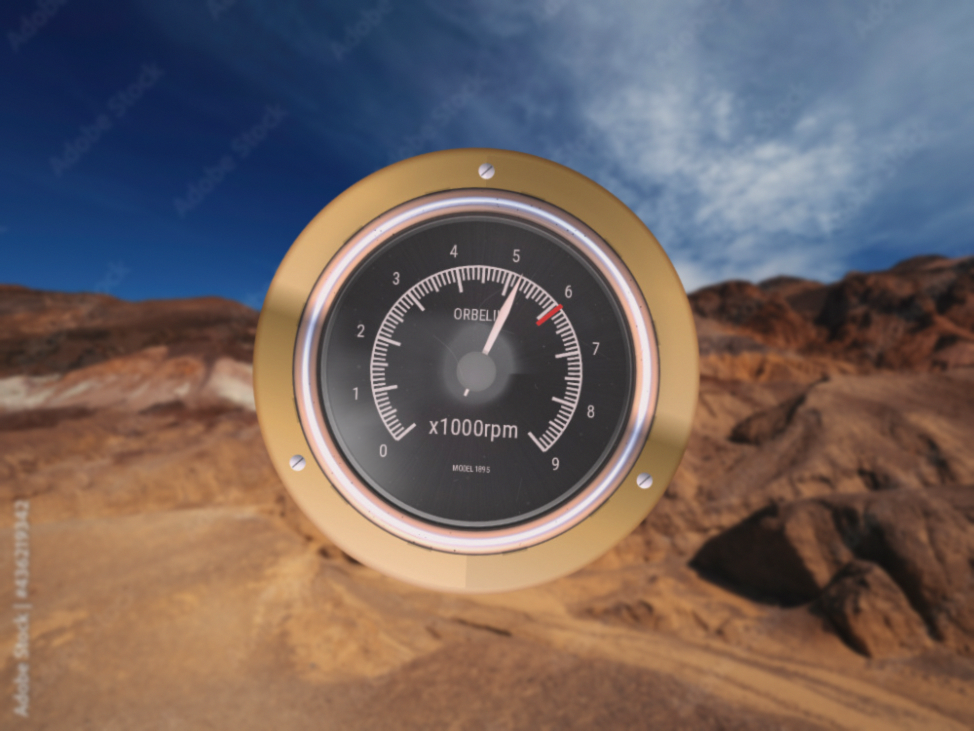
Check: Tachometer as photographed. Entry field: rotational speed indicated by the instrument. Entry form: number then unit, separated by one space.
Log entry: 5200 rpm
